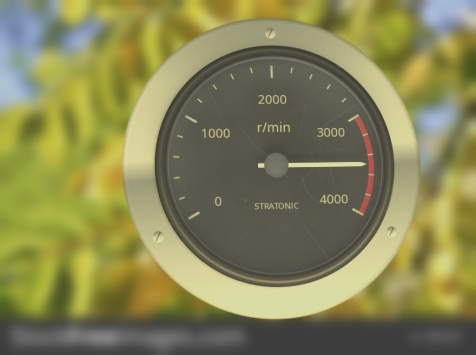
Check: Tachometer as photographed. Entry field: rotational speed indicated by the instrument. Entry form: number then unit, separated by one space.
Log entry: 3500 rpm
